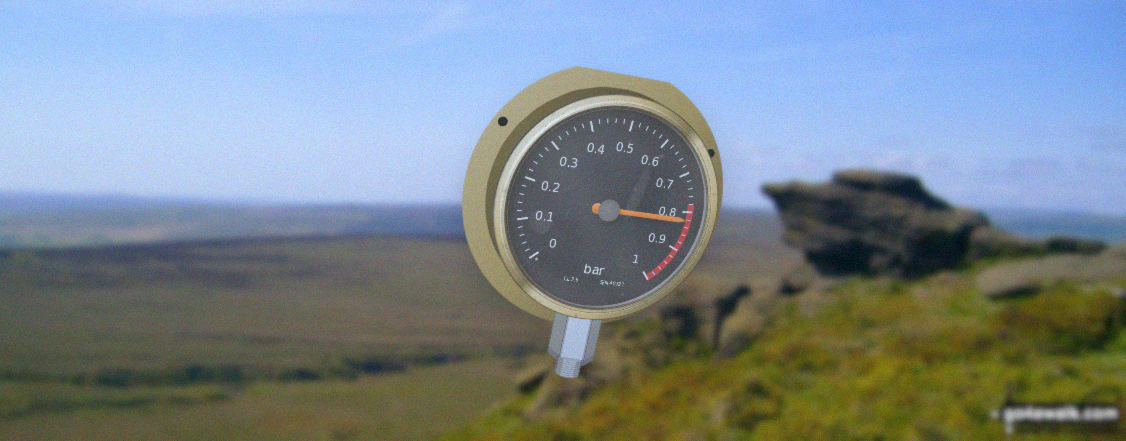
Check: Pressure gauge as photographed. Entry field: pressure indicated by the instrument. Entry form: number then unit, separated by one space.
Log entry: 0.82 bar
